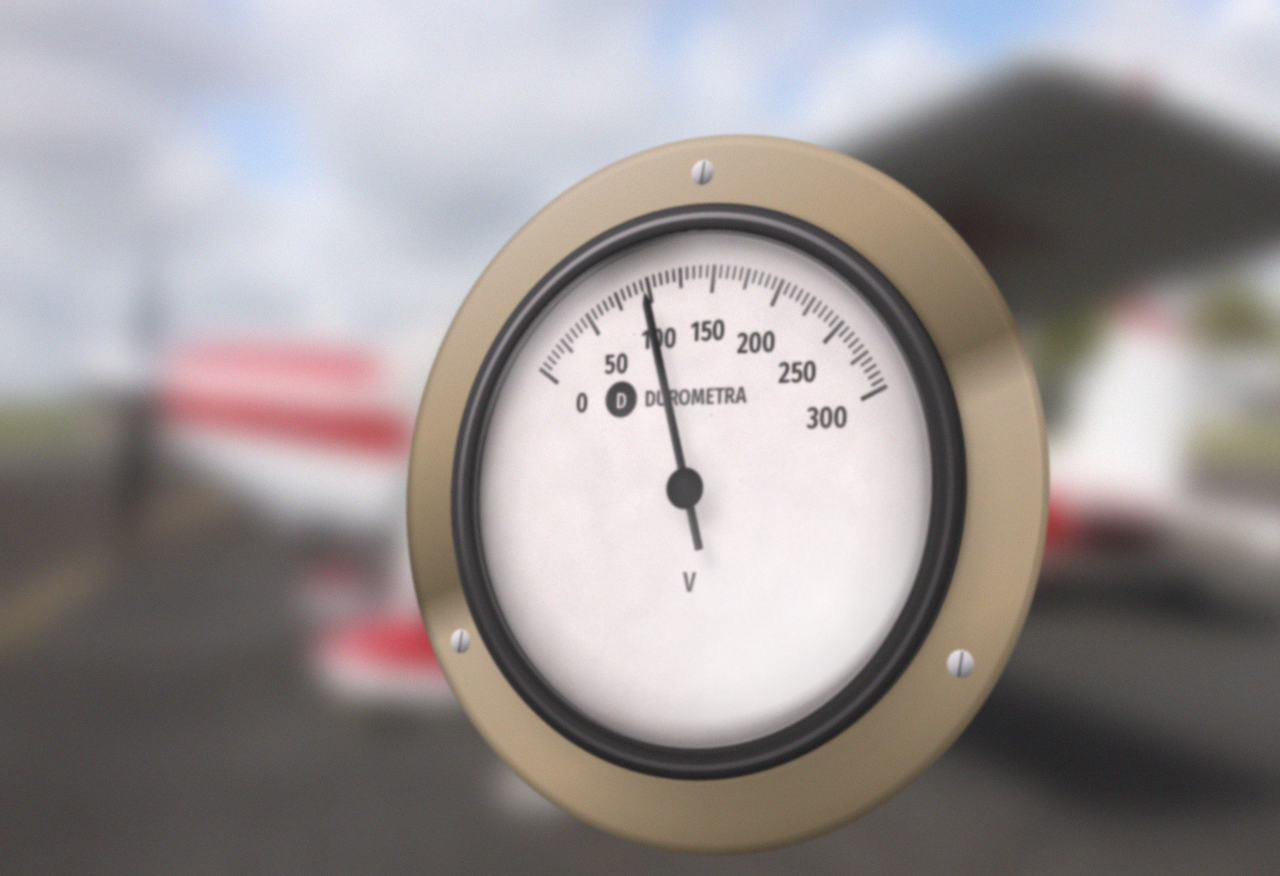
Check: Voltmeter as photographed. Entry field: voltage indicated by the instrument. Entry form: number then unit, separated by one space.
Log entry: 100 V
